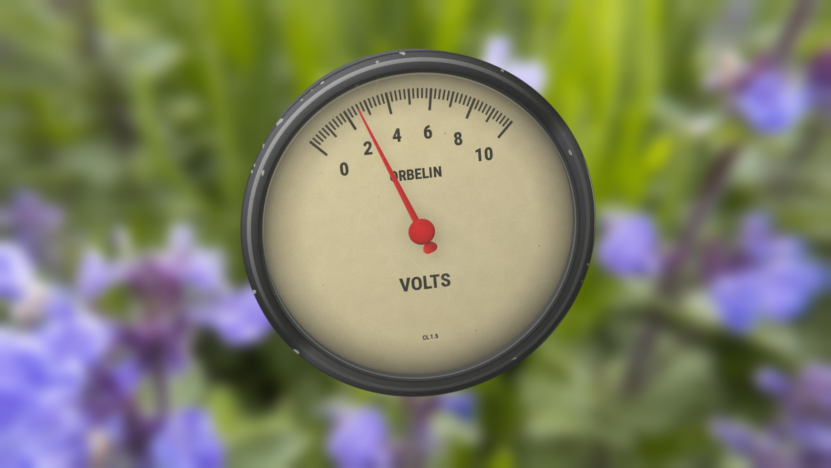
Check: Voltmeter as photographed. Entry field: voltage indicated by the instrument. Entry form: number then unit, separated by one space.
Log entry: 2.6 V
